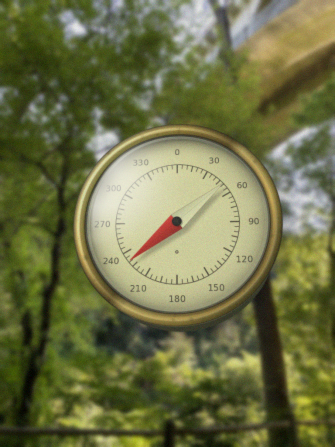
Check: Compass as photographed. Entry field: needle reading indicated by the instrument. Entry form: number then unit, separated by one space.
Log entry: 230 °
